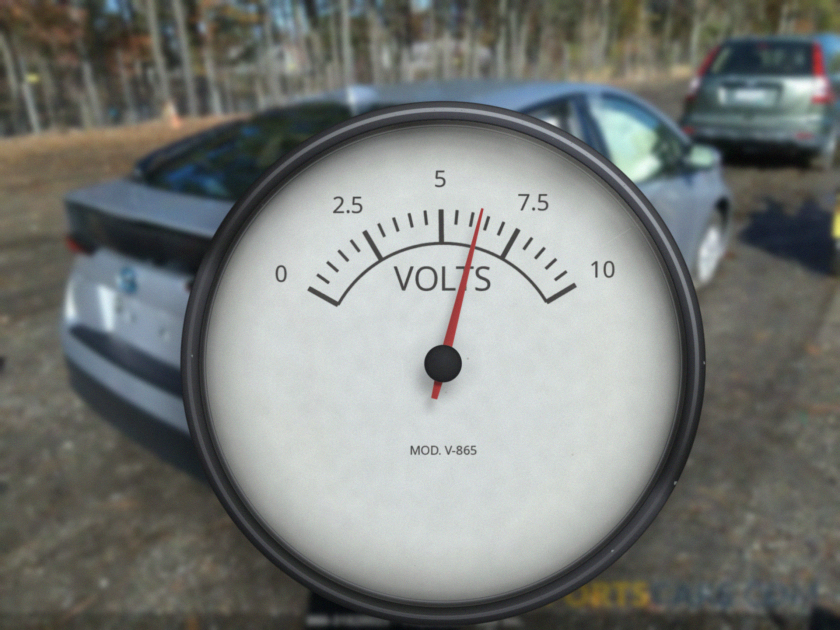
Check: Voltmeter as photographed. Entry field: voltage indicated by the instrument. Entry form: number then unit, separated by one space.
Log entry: 6.25 V
